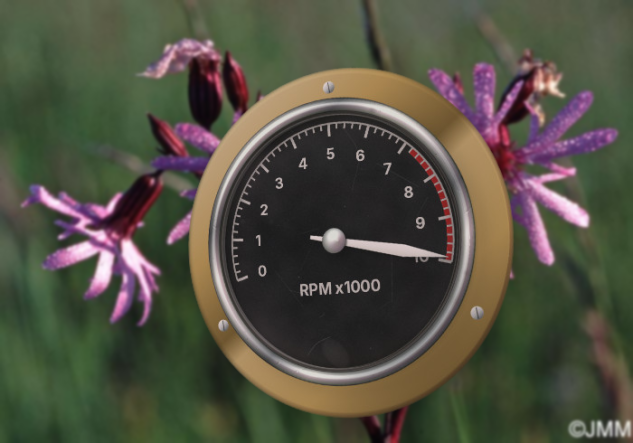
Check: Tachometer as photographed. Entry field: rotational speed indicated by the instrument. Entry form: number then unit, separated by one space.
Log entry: 9900 rpm
